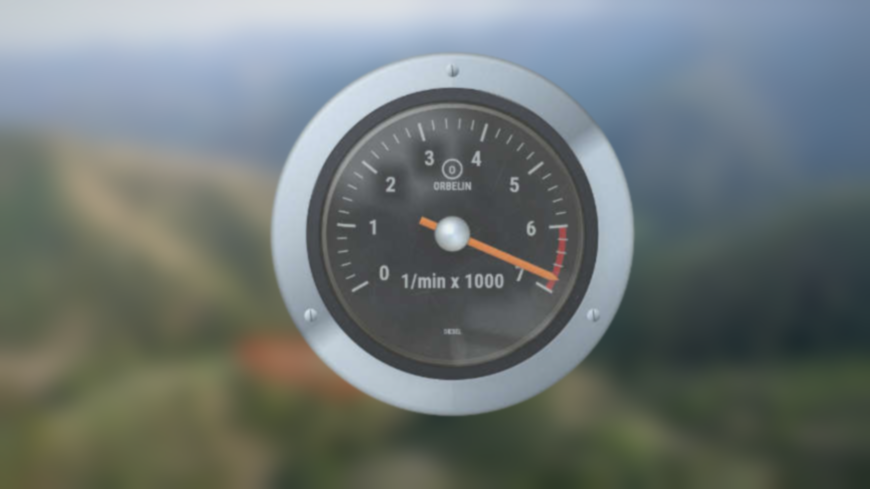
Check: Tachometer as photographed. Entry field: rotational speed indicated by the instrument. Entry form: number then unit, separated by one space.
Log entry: 6800 rpm
